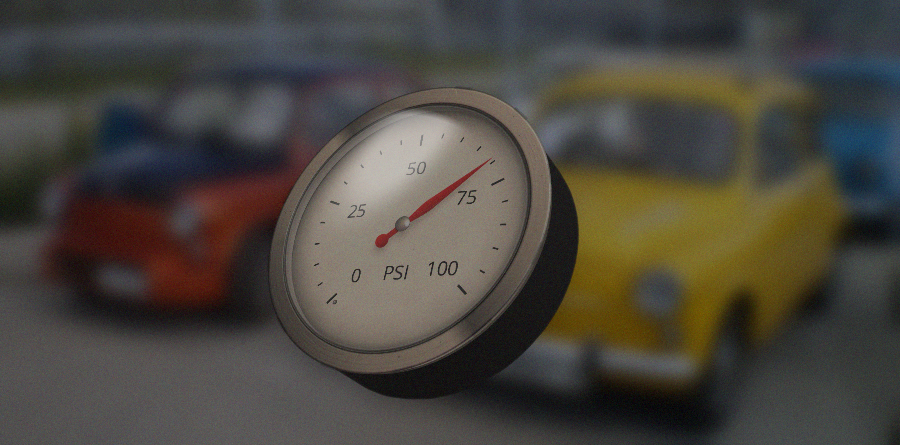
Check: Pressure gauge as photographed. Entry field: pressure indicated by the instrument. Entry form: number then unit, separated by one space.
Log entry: 70 psi
